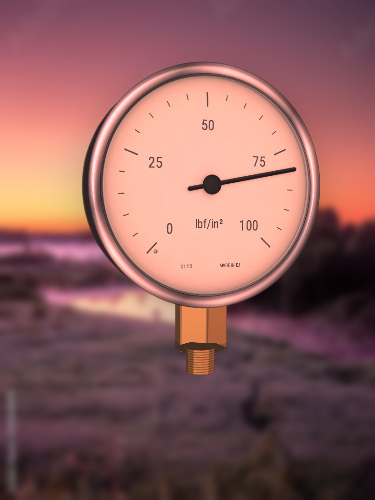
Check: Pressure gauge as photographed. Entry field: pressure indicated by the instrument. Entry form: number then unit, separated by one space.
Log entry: 80 psi
